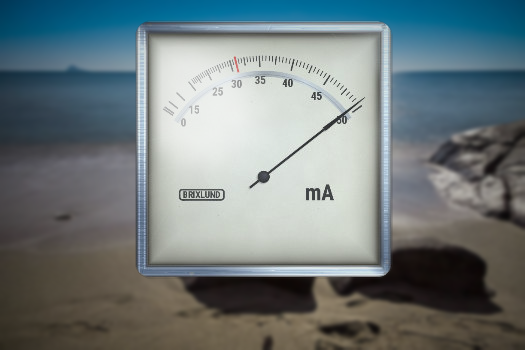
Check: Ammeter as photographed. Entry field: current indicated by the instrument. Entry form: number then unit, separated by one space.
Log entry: 49.5 mA
